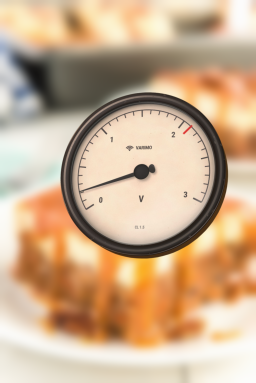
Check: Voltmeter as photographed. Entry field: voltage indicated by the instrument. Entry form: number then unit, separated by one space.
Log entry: 0.2 V
